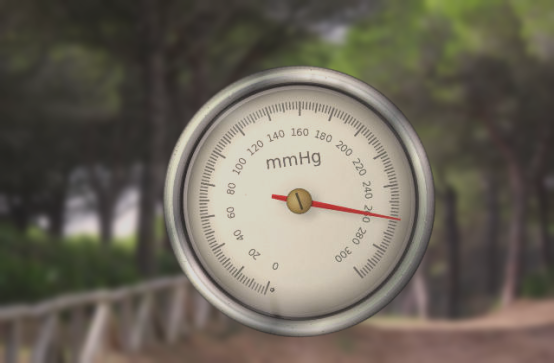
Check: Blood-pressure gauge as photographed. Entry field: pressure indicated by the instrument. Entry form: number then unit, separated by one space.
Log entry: 260 mmHg
